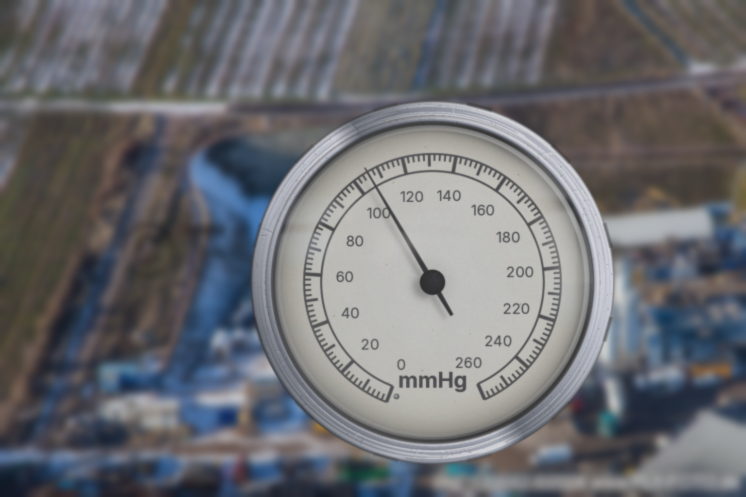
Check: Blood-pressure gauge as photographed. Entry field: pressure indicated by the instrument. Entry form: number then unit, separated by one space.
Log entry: 106 mmHg
